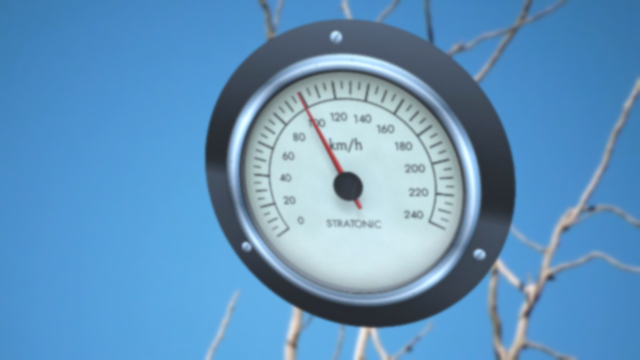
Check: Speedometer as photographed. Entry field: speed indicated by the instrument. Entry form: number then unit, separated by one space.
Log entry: 100 km/h
